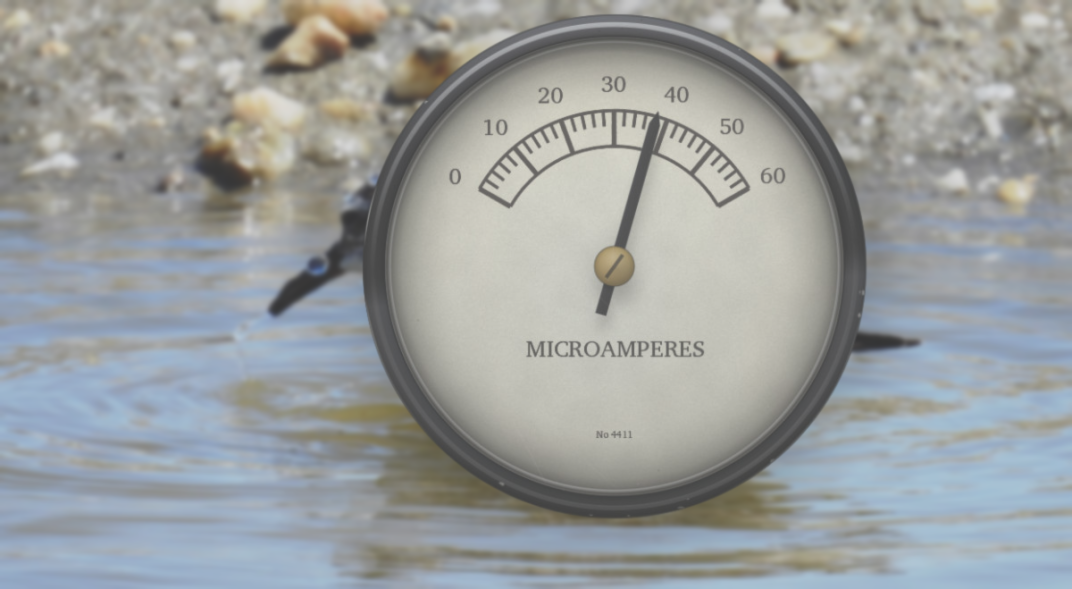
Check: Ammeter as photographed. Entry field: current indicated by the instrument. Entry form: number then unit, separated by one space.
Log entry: 38 µA
